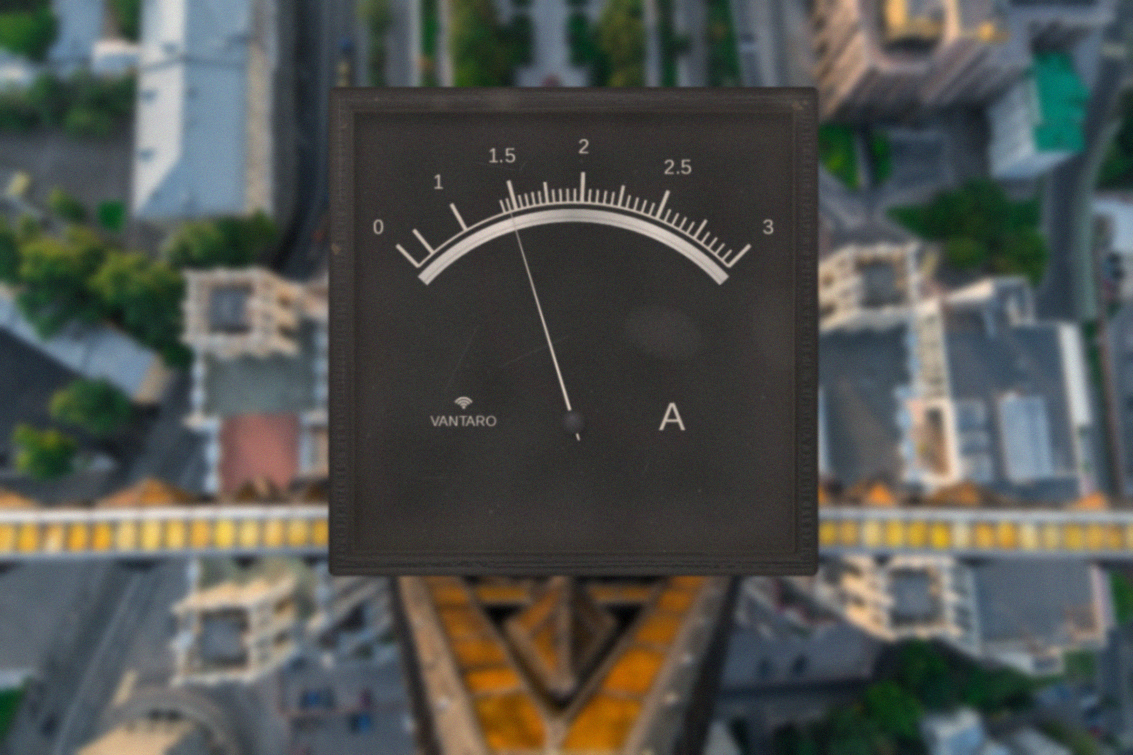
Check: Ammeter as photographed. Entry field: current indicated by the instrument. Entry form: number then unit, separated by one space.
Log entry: 1.45 A
